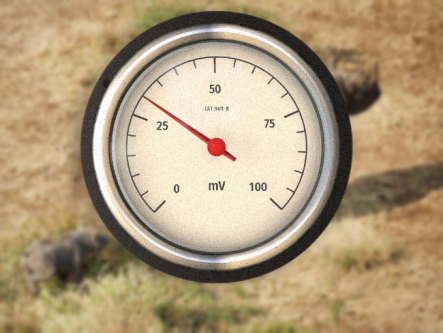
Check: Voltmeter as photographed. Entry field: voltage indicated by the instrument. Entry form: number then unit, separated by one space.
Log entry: 30 mV
